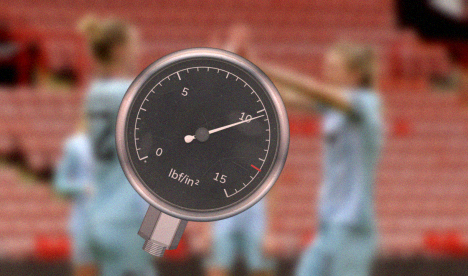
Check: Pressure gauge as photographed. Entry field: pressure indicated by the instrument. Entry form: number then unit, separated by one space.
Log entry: 10.25 psi
